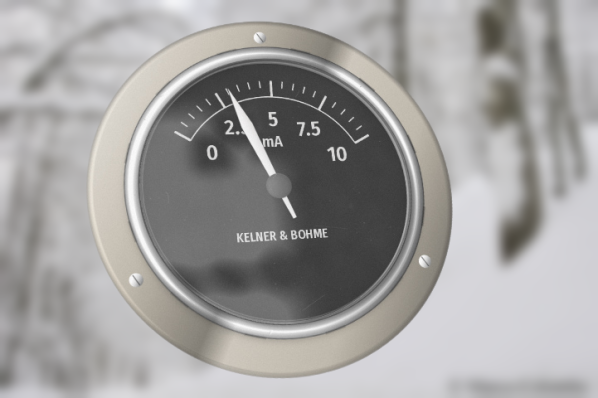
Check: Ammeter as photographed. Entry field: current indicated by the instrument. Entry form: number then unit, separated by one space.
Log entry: 3 mA
